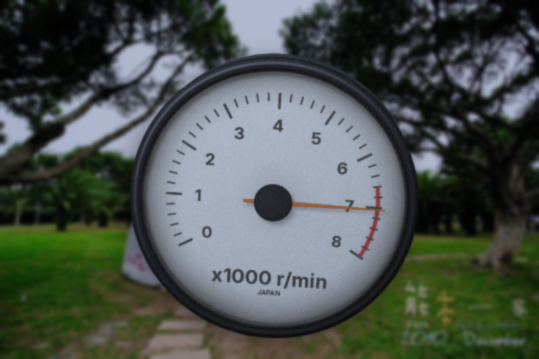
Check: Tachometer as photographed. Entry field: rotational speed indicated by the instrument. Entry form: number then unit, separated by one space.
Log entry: 7000 rpm
